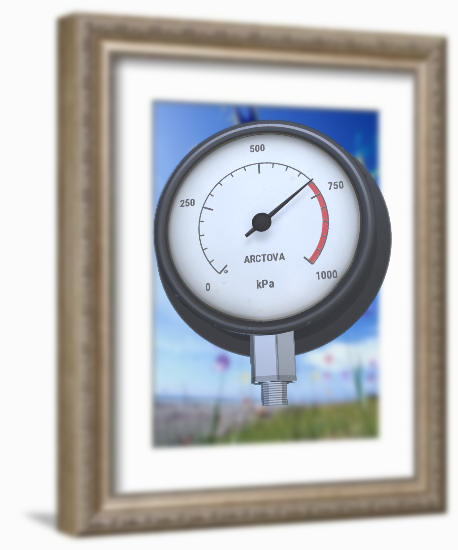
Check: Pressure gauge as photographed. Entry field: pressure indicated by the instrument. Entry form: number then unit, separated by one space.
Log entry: 700 kPa
